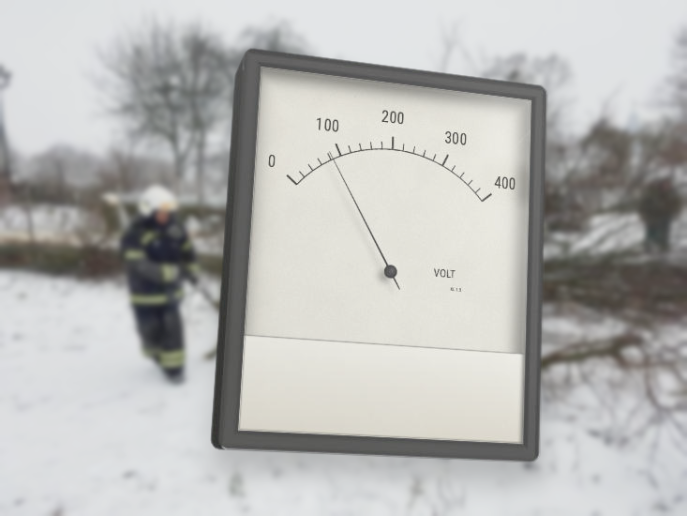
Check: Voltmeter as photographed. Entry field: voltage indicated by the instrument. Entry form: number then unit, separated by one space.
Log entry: 80 V
